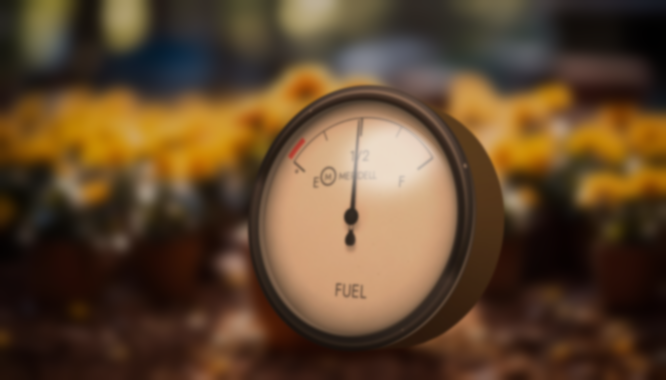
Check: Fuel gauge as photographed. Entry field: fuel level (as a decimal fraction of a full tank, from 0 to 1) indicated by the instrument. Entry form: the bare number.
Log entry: 0.5
